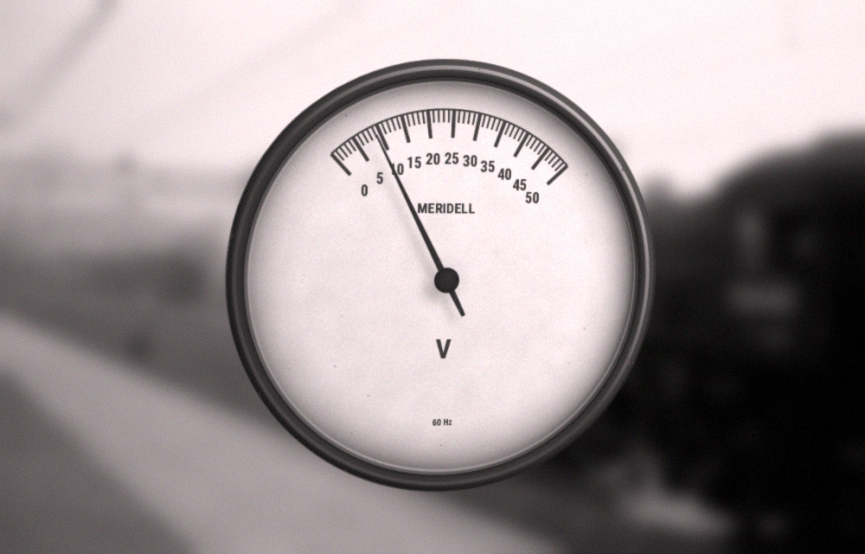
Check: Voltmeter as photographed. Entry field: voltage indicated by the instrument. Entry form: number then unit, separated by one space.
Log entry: 9 V
